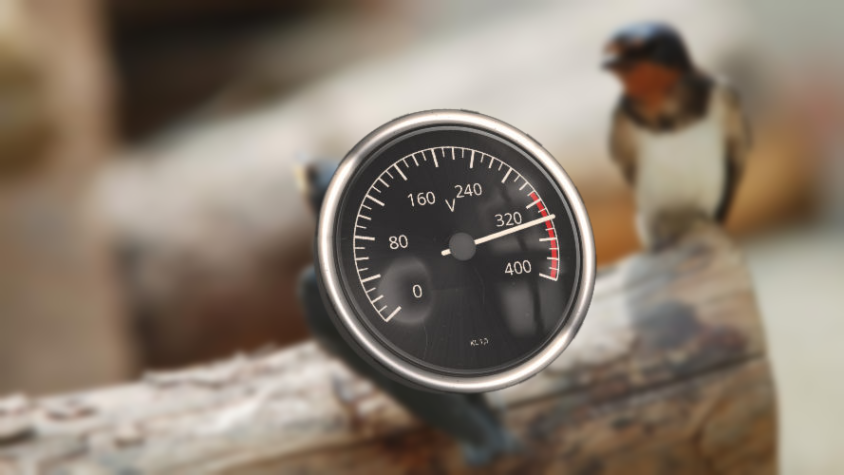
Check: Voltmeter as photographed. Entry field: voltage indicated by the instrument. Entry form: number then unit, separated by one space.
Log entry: 340 V
